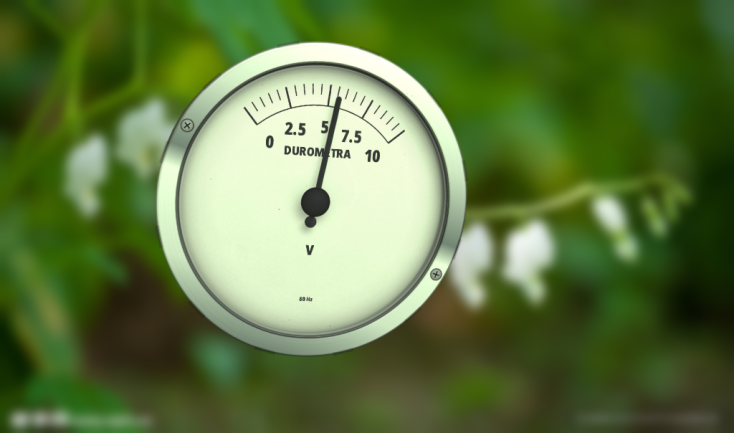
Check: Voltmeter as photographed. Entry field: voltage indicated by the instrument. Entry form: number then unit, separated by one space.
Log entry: 5.5 V
